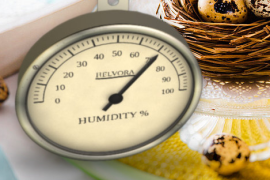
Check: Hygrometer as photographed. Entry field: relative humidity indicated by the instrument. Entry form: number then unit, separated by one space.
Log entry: 70 %
